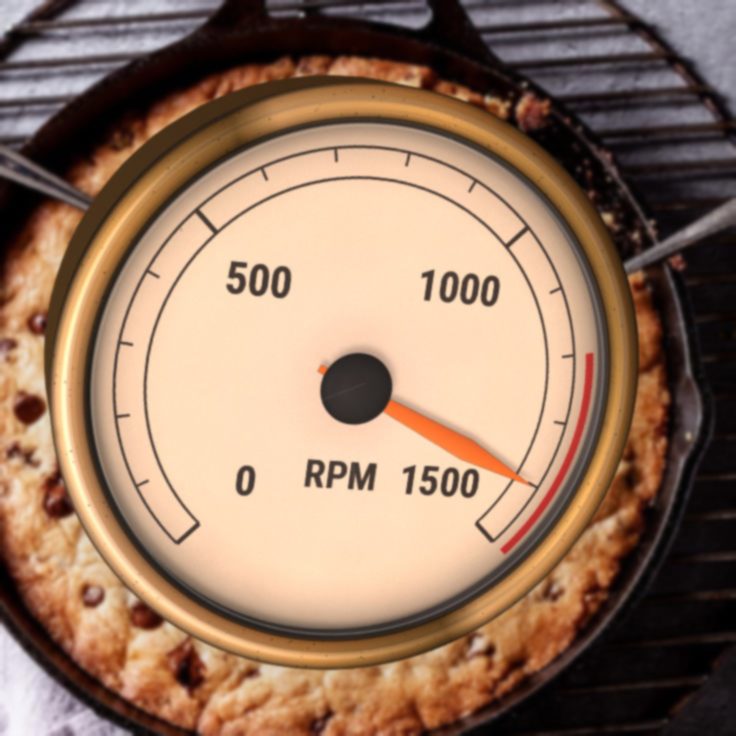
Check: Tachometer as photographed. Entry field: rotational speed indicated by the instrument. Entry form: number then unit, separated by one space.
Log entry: 1400 rpm
